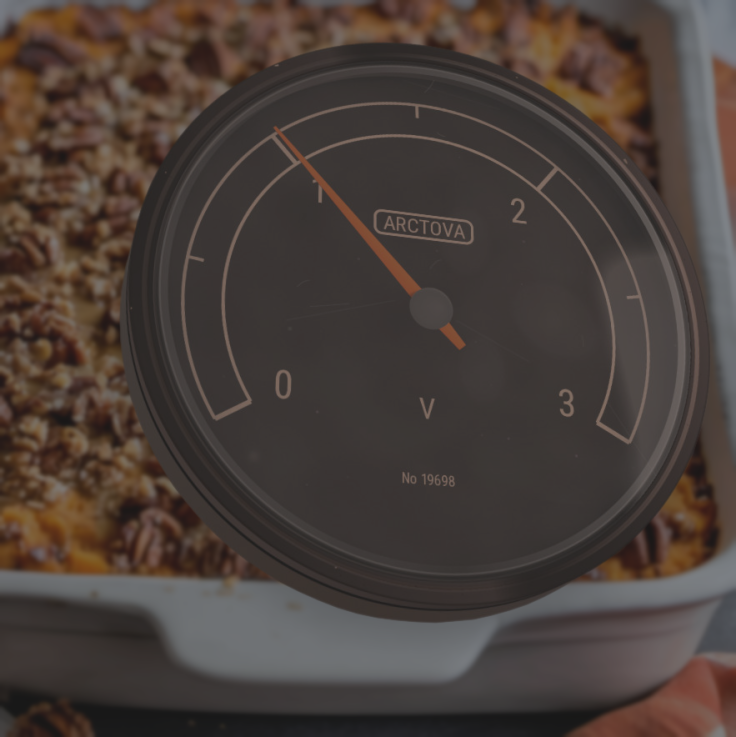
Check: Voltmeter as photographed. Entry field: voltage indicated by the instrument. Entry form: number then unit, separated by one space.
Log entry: 1 V
